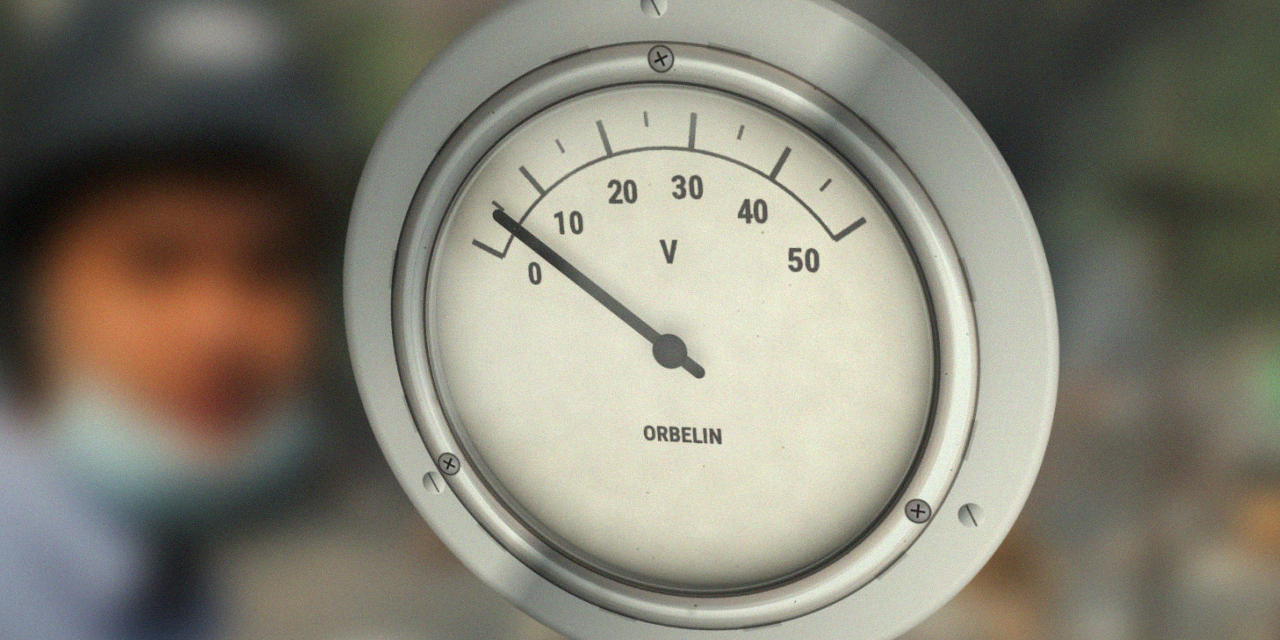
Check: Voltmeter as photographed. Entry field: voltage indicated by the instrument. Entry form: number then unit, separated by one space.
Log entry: 5 V
